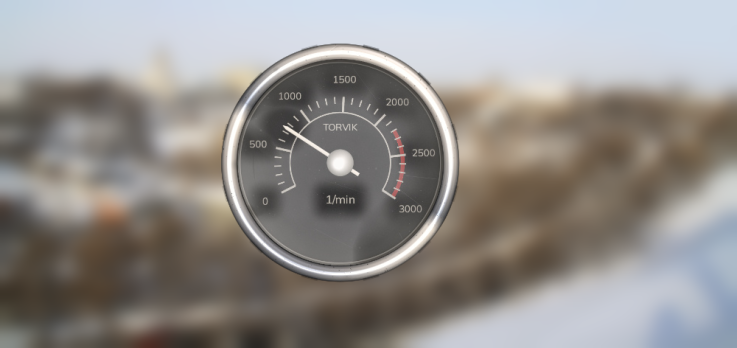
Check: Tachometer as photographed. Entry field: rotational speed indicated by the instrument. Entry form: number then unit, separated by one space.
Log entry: 750 rpm
